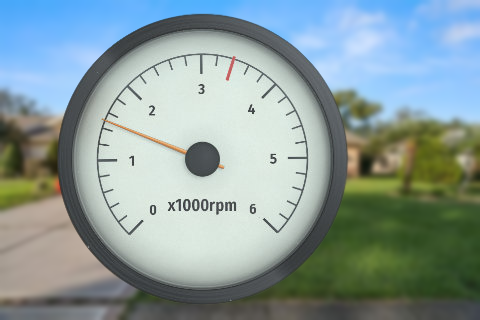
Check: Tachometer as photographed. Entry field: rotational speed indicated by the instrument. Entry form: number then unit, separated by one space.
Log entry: 1500 rpm
